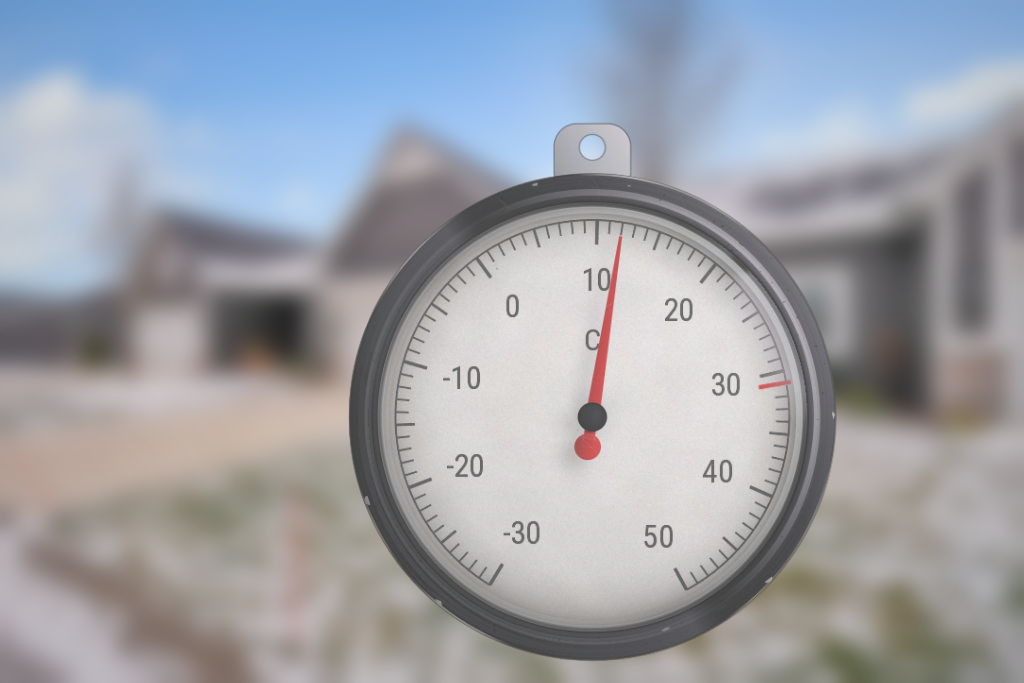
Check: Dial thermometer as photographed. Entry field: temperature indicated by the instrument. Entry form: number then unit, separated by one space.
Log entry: 12 °C
